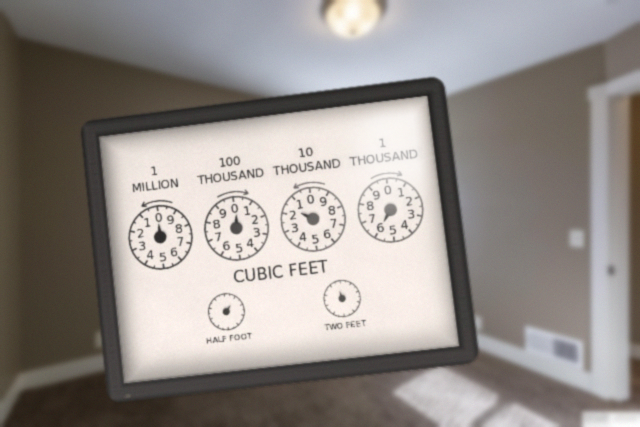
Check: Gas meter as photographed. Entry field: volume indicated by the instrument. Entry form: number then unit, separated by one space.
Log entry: 1600 ft³
